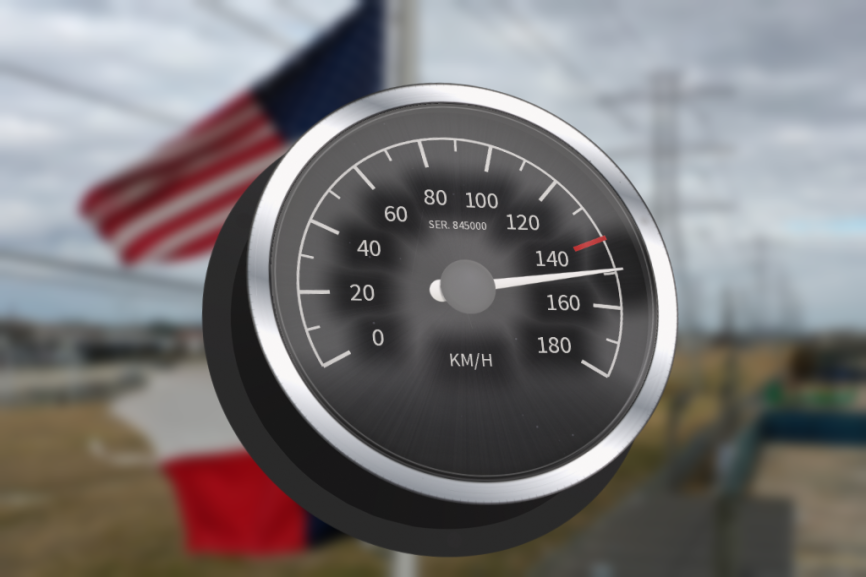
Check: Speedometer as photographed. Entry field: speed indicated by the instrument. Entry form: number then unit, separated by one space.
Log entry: 150 km/h
